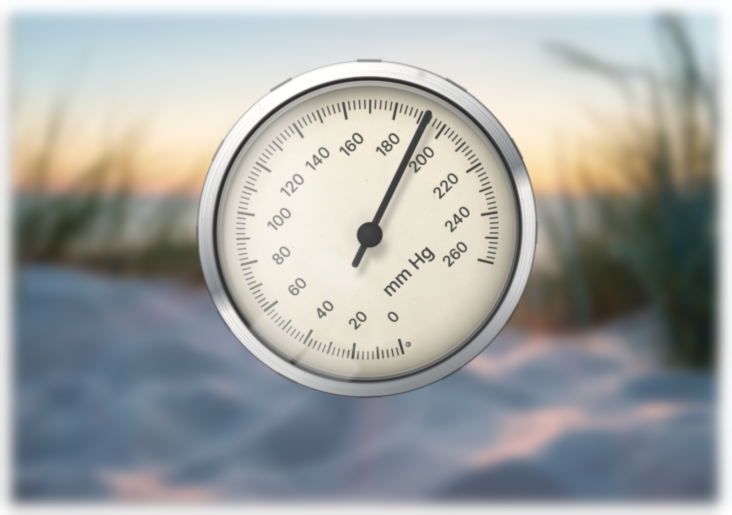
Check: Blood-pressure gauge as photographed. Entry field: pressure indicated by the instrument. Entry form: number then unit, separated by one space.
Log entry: 192 mmHg
